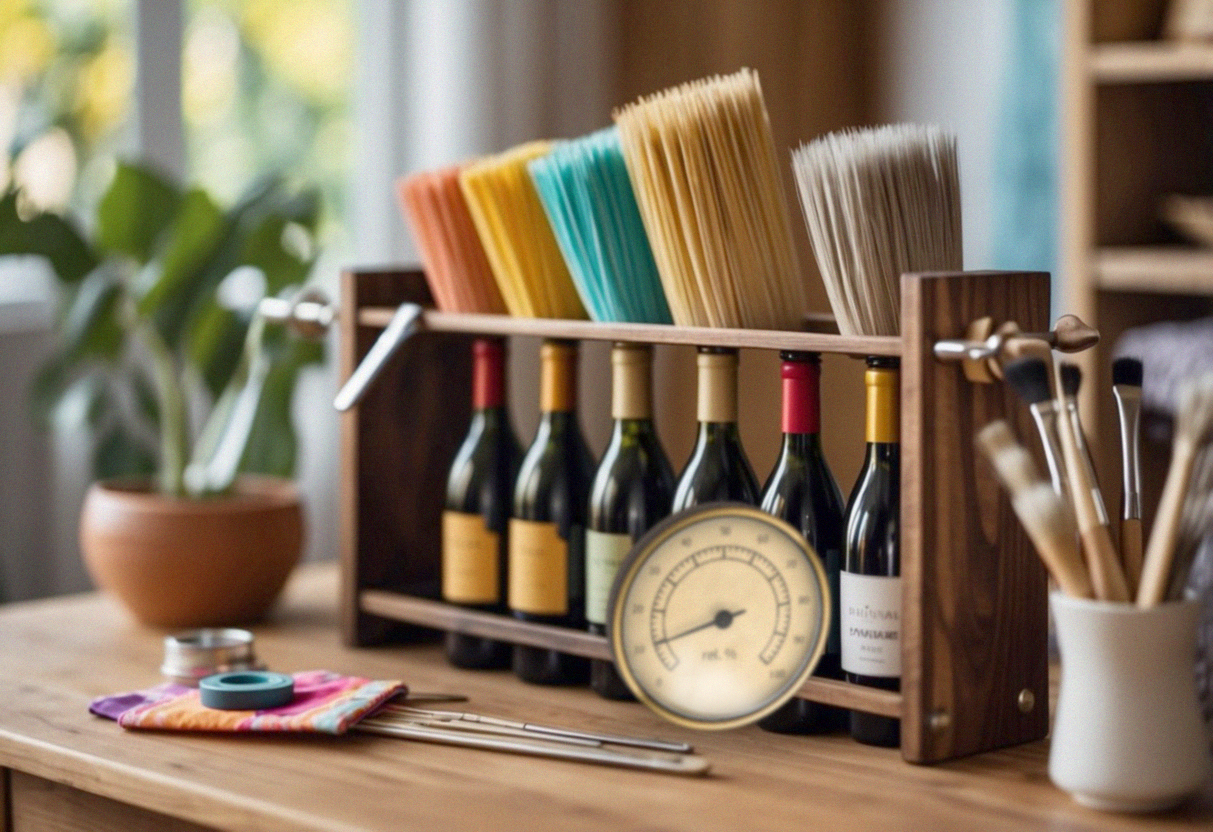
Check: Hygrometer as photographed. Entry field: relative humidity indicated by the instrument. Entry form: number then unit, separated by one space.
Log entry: 10 %
